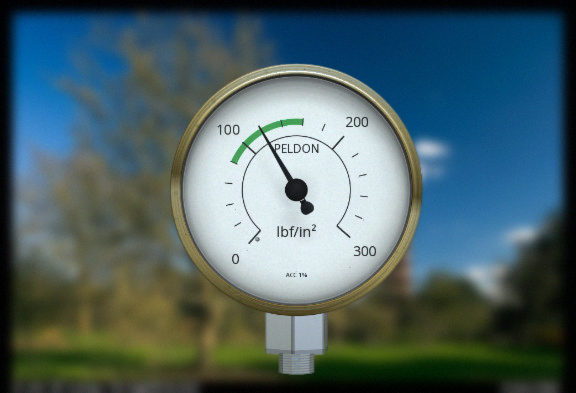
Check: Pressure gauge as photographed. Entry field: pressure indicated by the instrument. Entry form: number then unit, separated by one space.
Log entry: 120 psi
